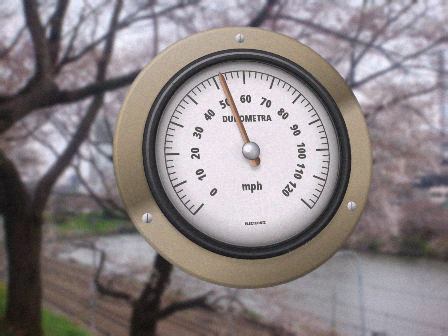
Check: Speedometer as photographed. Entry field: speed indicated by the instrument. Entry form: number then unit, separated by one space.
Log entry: 52 mph
